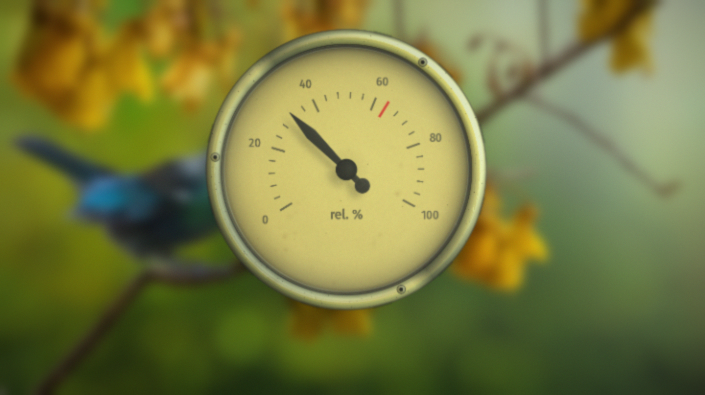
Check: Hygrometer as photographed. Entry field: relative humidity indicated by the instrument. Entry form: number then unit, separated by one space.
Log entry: 32 %
